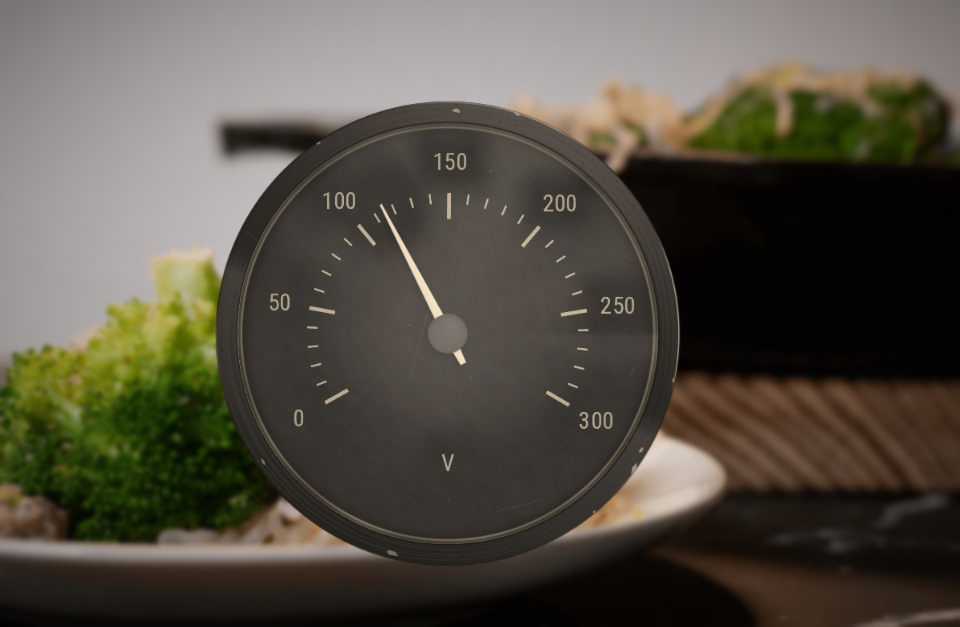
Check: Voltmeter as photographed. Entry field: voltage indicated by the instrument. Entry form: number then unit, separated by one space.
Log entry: 115 V
